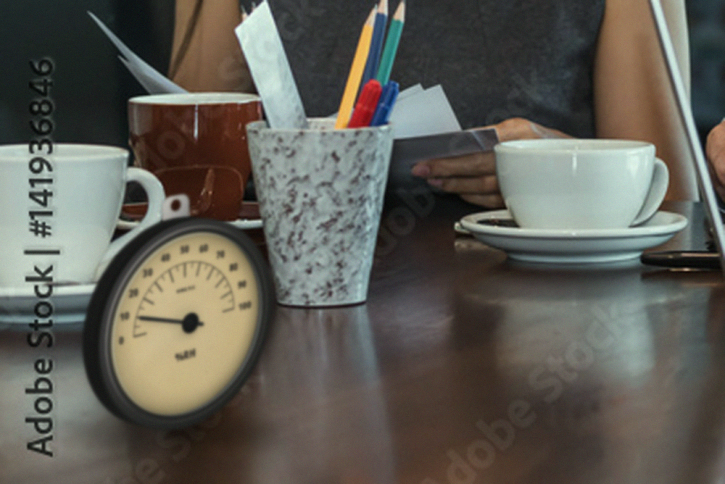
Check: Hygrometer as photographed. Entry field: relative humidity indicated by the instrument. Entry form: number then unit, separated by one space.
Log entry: 10 %
